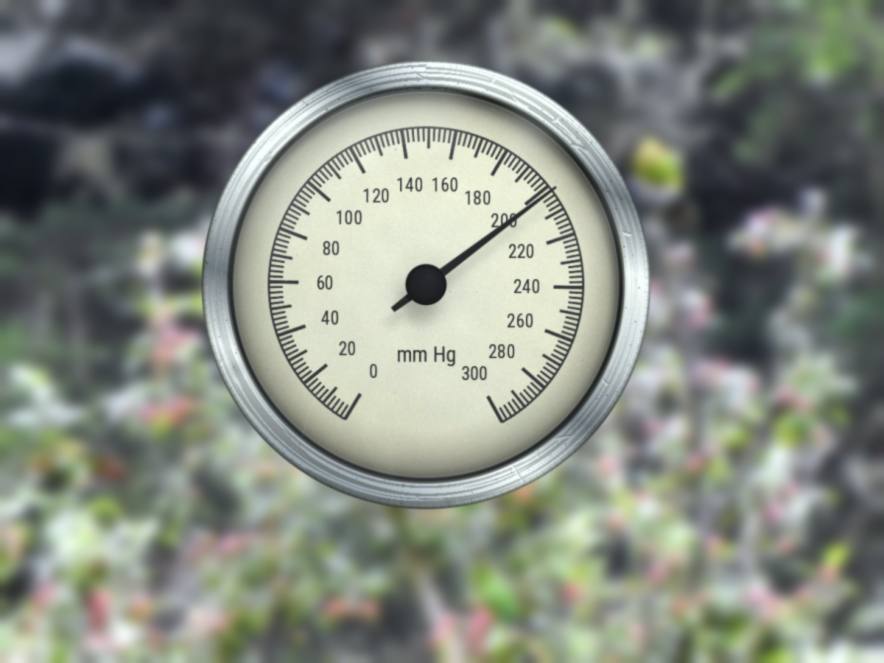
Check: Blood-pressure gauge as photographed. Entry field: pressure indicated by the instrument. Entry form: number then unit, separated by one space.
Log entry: 202 mmHg
